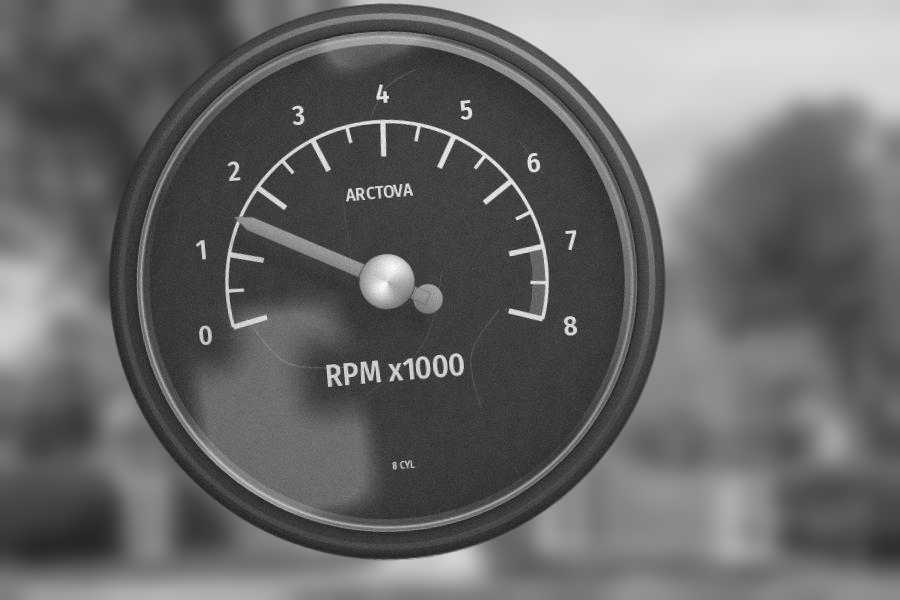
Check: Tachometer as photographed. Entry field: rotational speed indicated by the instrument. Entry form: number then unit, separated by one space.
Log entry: 1500 rpm
